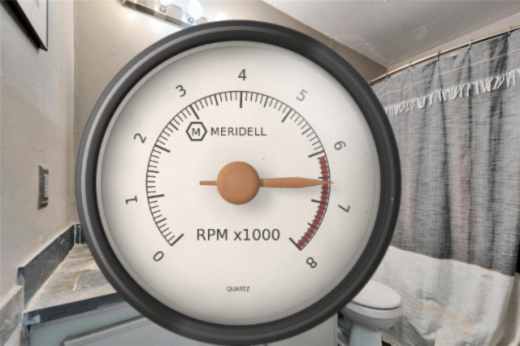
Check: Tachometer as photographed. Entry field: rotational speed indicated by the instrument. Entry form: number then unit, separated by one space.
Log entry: 6600 rpm
